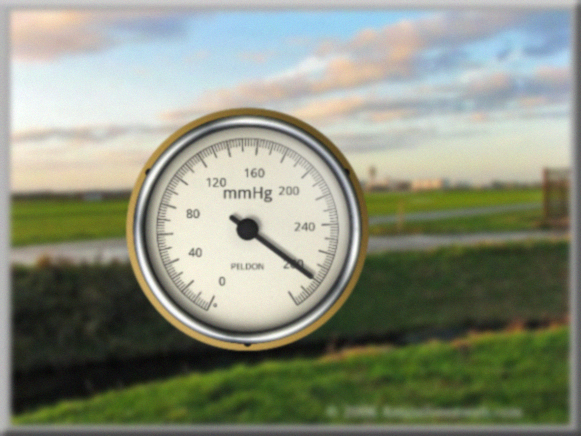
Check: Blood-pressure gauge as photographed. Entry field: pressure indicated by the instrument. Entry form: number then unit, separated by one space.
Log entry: 280 mmHg
